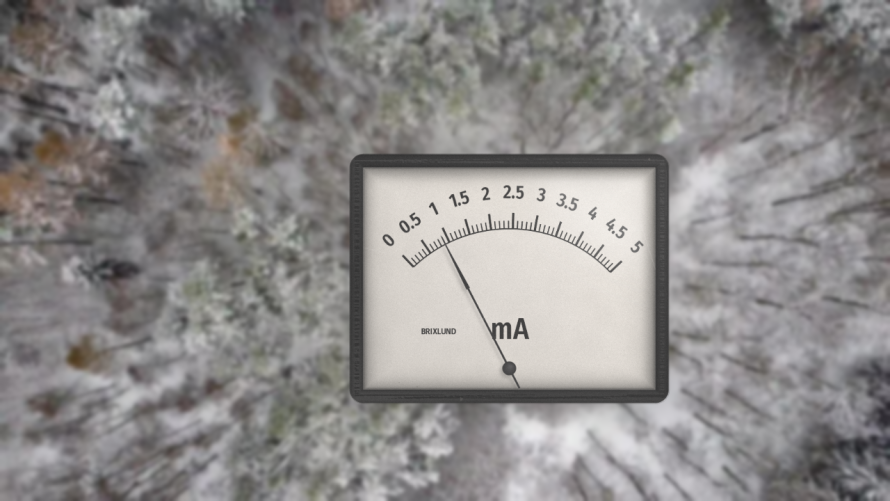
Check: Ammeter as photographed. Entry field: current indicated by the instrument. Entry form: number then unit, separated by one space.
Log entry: 0.9 mA
